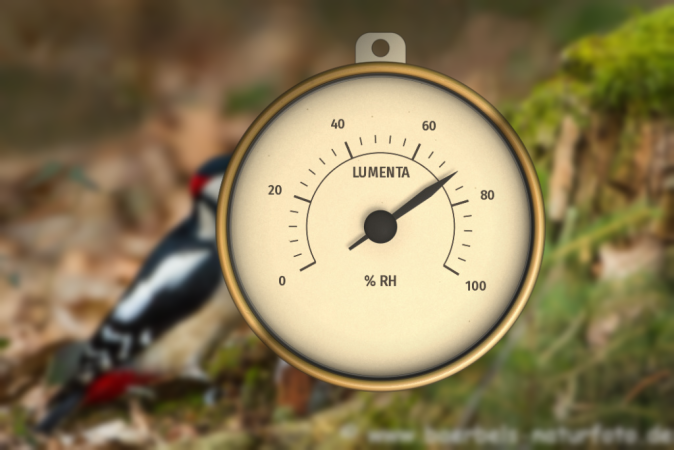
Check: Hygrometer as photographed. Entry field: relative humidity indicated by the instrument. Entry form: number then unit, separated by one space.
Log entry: 72 %
